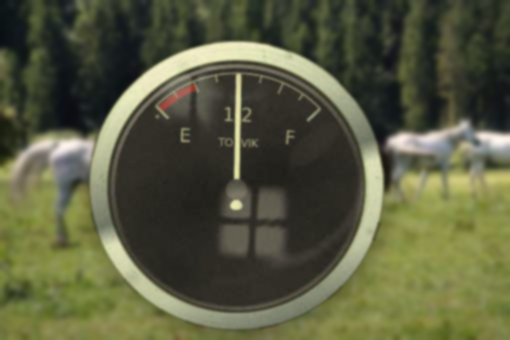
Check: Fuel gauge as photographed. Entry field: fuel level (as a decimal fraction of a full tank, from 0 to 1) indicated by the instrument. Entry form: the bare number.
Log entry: 0.5
